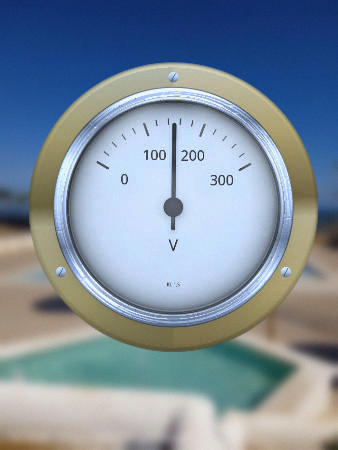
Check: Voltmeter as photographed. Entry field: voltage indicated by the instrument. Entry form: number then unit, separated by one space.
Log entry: 150 V
